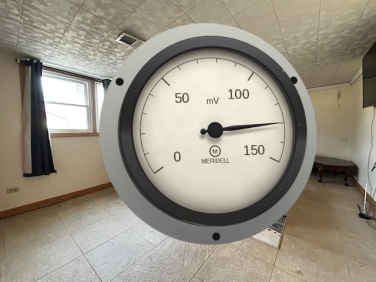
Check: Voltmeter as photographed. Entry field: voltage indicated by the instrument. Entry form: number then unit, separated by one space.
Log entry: 130 mV
